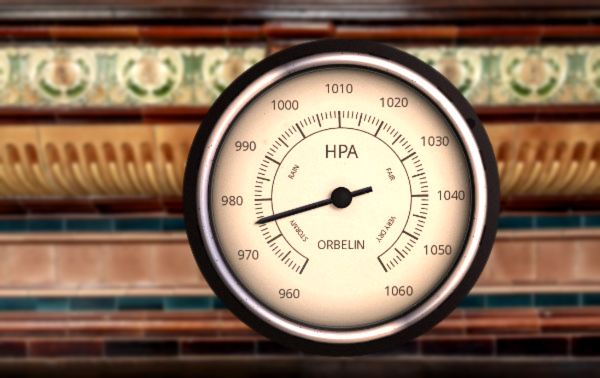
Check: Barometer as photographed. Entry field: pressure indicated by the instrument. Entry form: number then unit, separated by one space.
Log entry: 975 hPa
